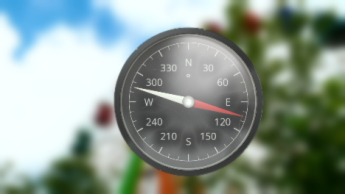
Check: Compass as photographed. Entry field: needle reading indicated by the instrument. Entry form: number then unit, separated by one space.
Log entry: 105 °
